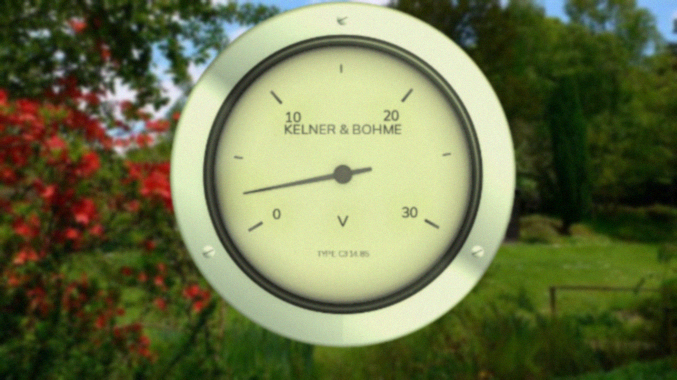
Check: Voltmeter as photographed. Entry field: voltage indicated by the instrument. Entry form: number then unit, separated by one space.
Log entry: 2.5 V
